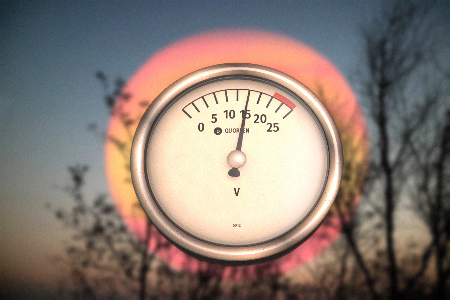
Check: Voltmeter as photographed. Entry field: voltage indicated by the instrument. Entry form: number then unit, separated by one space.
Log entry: 15 V
